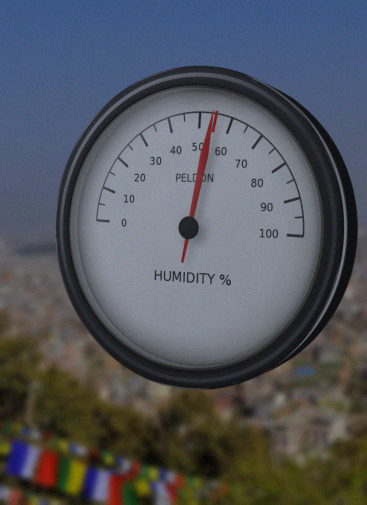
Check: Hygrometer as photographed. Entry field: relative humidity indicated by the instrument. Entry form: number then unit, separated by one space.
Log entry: 55 %
